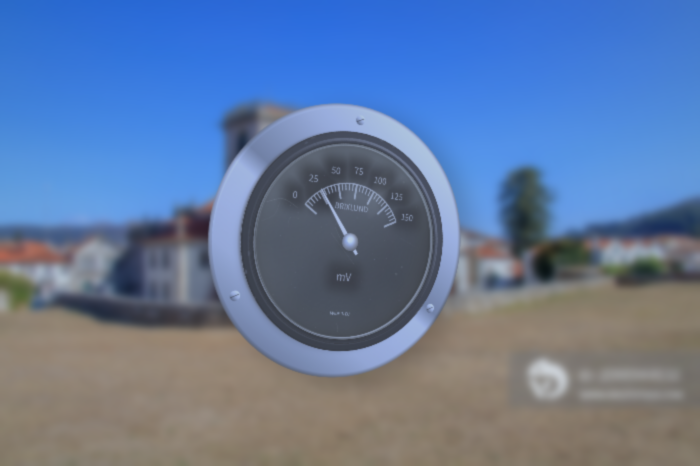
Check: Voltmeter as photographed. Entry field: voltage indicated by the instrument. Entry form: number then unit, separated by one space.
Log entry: 25 mV
